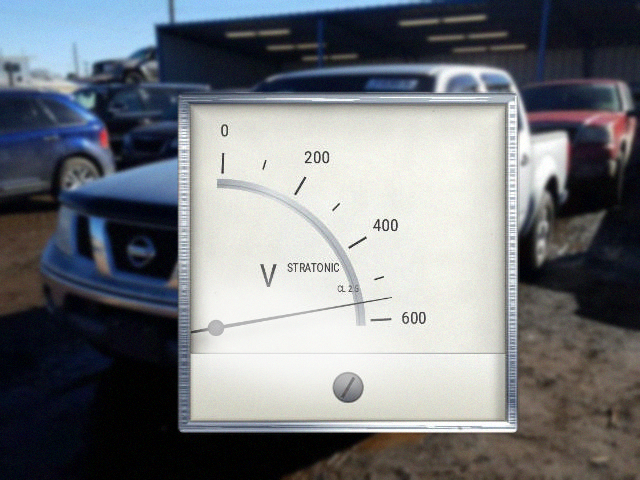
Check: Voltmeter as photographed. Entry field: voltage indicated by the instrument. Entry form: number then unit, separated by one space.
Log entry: 550 V
